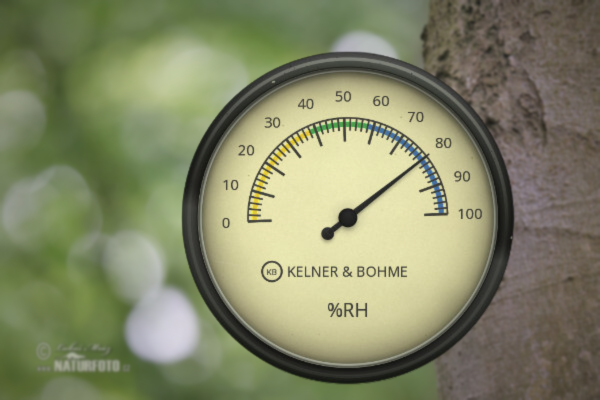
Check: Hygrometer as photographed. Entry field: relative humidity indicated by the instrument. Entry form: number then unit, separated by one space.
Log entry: 80 %
